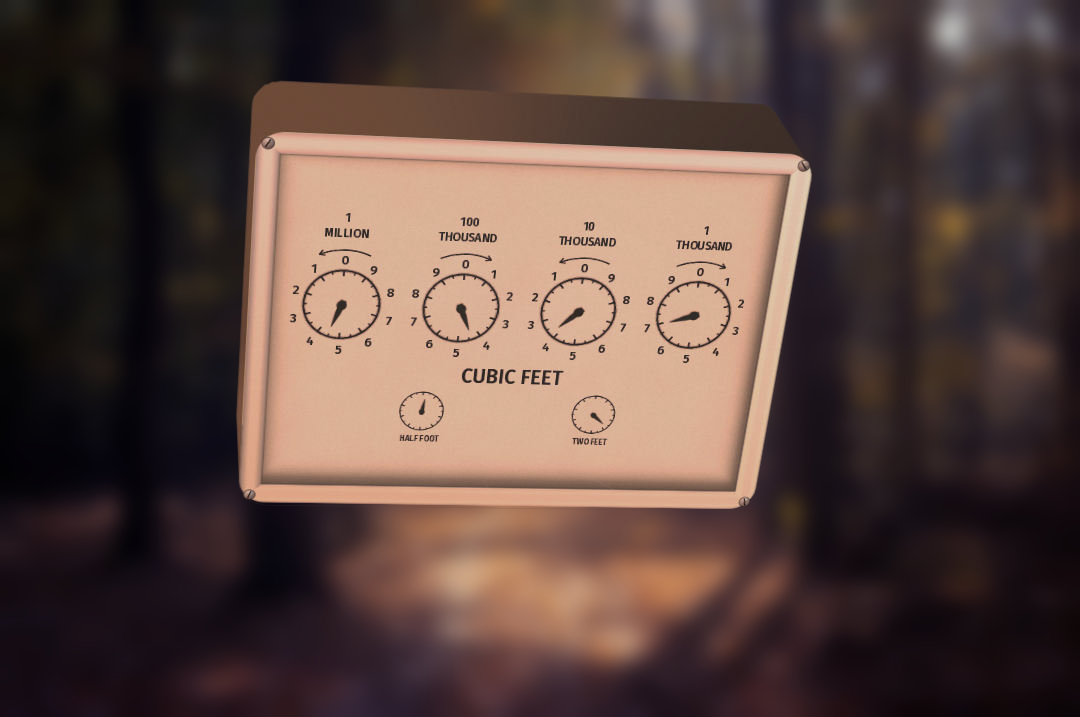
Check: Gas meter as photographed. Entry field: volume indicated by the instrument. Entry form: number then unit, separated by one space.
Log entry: 443700 ft³
